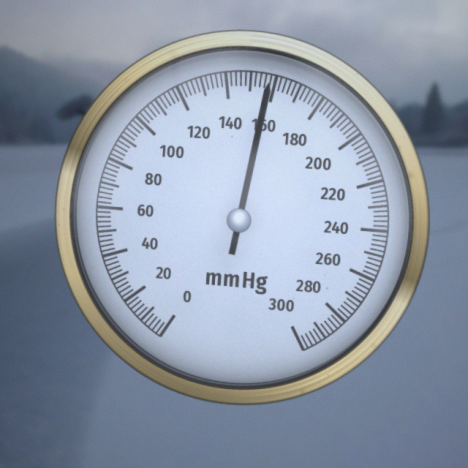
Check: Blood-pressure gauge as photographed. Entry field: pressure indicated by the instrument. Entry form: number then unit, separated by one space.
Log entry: 158 mmHg
